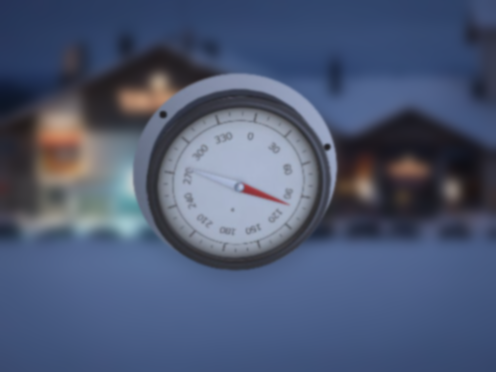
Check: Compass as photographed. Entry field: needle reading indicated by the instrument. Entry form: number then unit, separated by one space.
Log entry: 100 °
